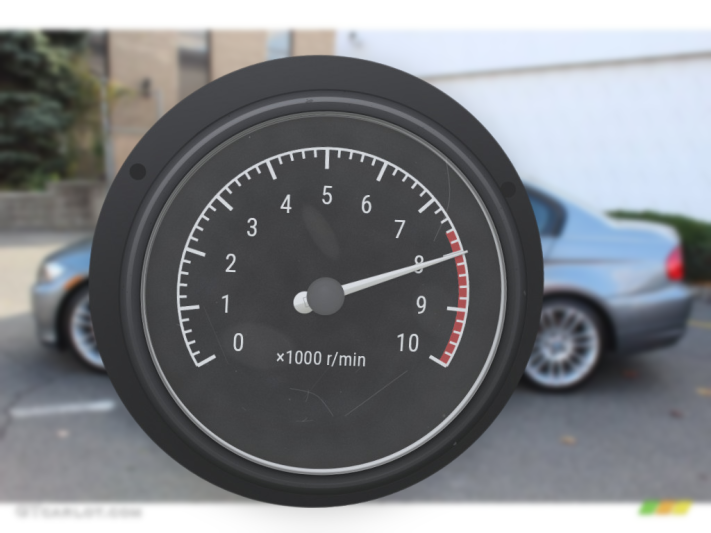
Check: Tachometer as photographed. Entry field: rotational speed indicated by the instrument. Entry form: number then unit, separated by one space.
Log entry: 8000 rpm
